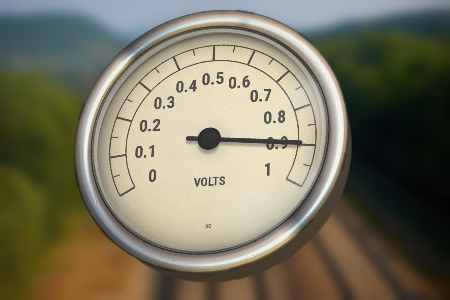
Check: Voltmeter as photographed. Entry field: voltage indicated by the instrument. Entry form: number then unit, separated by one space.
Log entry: 0.9 V
